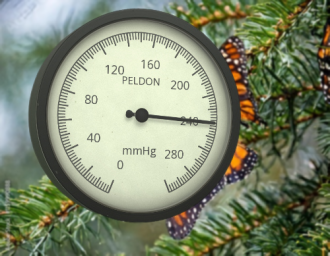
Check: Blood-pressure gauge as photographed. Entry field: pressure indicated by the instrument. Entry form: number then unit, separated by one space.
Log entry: 240 mmHg
